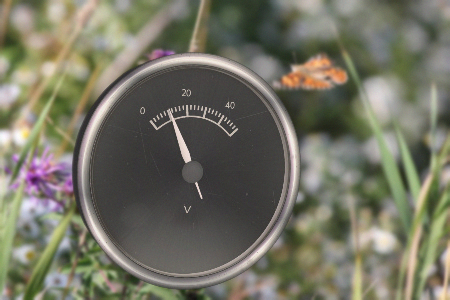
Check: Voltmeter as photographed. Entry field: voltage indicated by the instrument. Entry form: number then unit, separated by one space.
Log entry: 10 V
